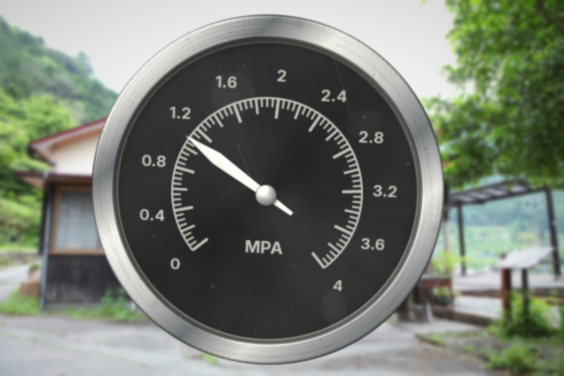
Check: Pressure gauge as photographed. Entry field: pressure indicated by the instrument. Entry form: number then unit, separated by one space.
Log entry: 1.1 MPa
